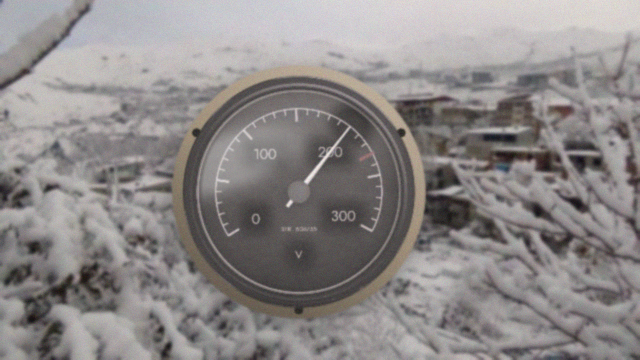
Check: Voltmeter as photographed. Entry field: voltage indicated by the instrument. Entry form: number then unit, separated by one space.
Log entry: 200 V
